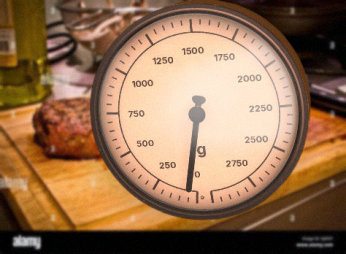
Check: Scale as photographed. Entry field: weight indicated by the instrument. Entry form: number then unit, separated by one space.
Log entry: 50 g
